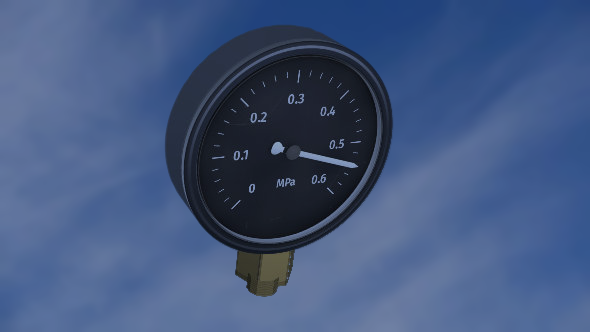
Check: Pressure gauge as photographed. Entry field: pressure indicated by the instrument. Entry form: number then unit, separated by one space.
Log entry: 0.54 MPa
